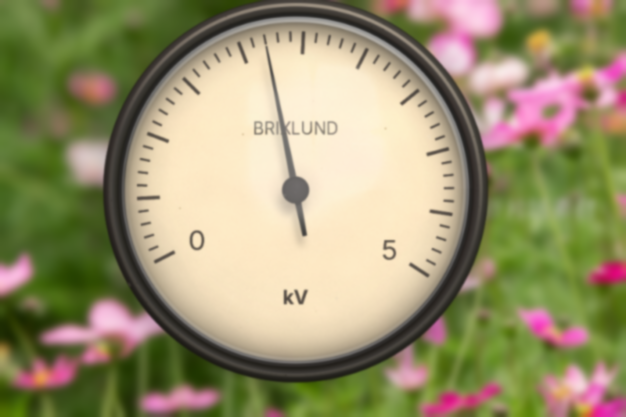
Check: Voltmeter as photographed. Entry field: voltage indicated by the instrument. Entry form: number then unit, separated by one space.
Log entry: 2.2 kV
